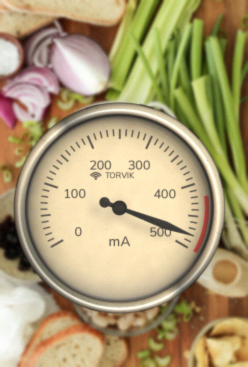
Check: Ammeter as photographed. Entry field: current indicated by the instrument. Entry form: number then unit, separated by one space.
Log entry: 480 mA
